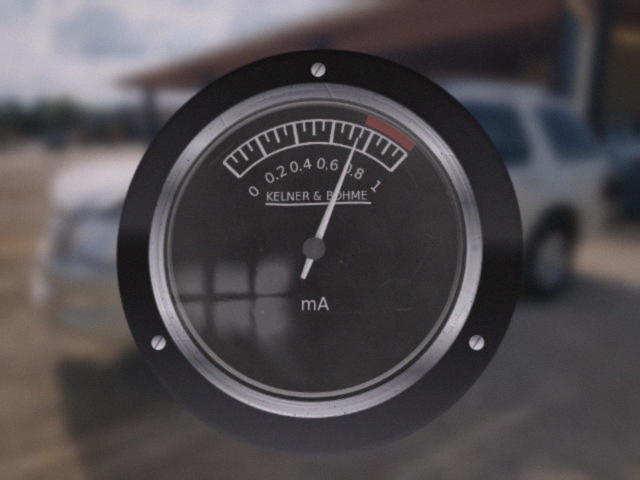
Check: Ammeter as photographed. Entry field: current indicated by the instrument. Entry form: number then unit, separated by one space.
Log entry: 0.75 mA
